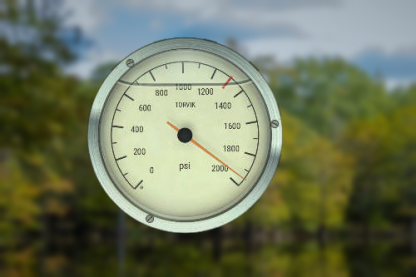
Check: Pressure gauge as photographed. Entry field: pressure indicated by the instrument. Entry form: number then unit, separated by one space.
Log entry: 1950 psi
